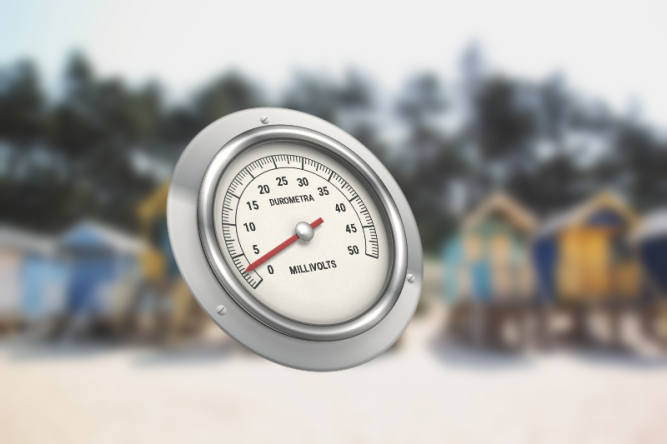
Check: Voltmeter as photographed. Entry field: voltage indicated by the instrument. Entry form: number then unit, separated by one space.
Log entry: 2.5 mV
